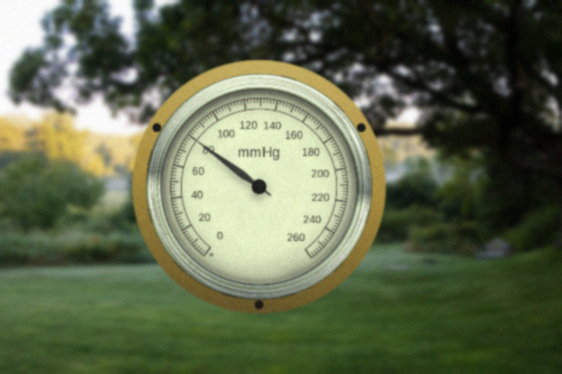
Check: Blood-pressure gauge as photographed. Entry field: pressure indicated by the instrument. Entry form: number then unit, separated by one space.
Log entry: 80 mmHg
